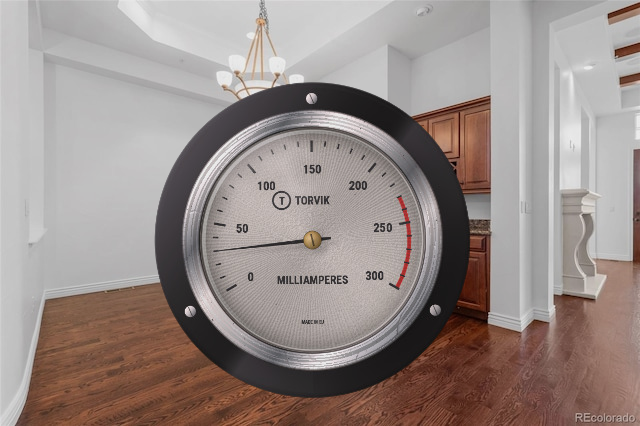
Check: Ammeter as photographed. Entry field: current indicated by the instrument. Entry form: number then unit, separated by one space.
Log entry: 30 mA
